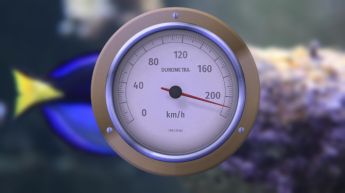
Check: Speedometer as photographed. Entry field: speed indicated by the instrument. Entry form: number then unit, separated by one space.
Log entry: 210 km/h
